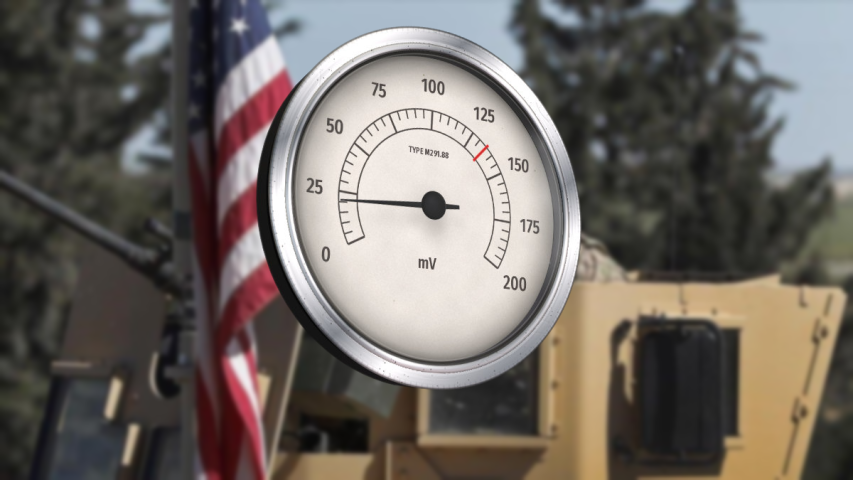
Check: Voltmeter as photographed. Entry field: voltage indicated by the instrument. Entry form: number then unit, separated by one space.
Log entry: 20 mV
